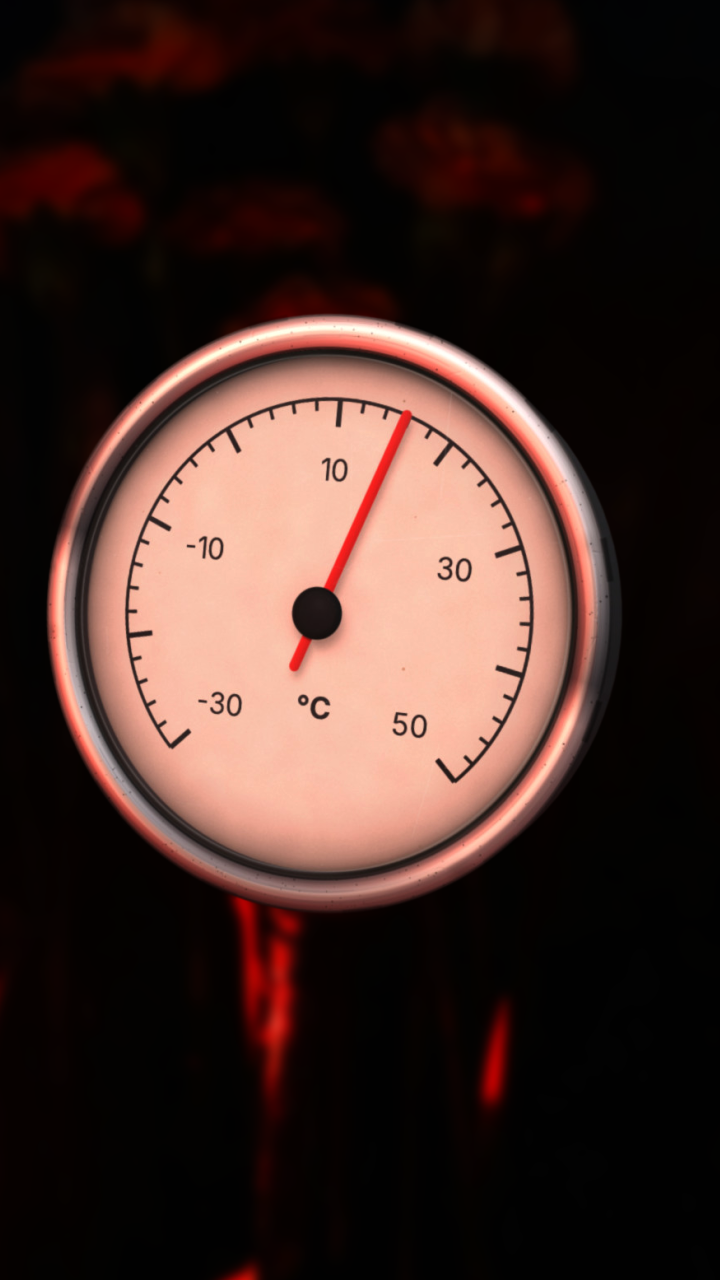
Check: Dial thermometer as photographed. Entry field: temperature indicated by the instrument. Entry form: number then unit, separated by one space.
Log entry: 16 °C
